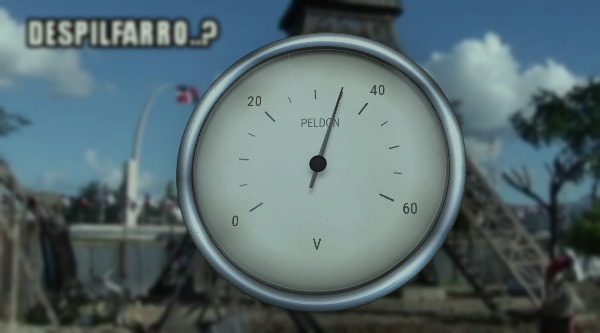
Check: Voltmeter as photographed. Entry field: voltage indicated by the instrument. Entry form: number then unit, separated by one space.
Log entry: 35 V
